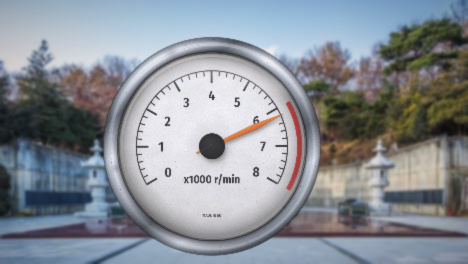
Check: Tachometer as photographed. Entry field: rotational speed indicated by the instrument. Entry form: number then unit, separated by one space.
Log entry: 6200 rpm
